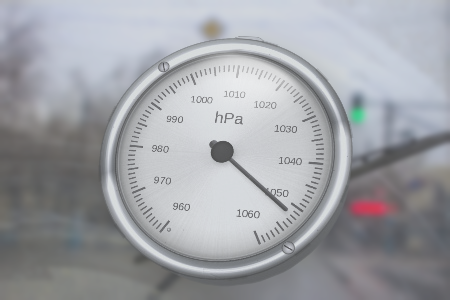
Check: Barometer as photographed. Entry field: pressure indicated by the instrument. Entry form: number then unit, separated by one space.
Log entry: 1052 hPa
